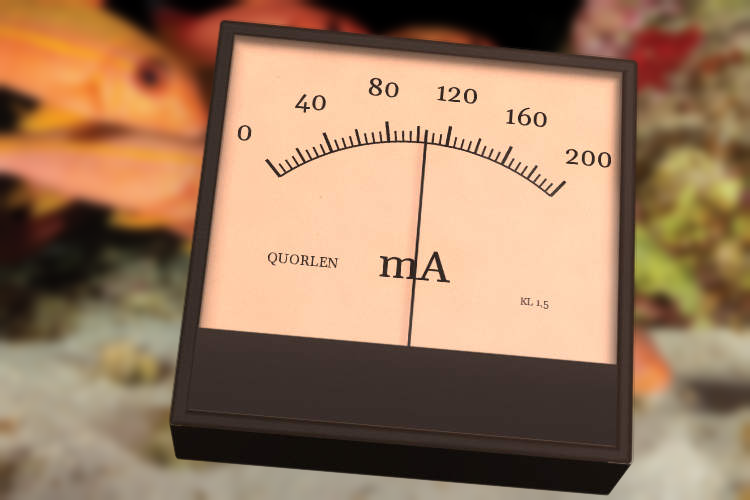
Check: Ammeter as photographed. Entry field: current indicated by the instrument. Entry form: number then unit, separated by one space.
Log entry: 105 mA
